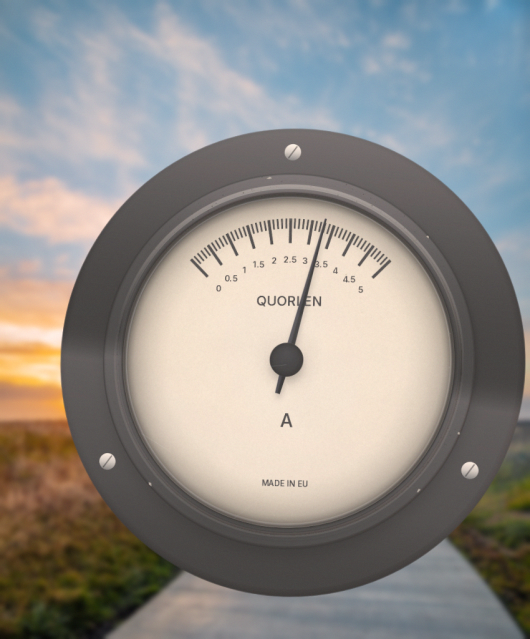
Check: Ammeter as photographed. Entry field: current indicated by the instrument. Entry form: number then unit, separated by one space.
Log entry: 3.3 A
